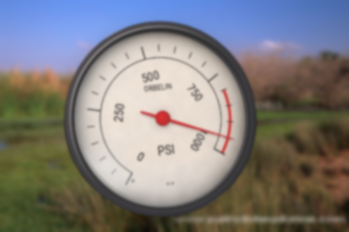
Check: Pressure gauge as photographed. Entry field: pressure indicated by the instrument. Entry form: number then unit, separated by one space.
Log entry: 950 psi
